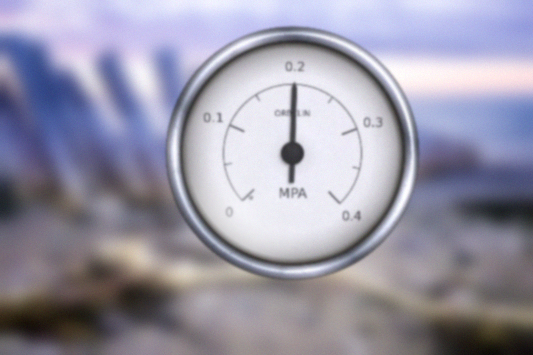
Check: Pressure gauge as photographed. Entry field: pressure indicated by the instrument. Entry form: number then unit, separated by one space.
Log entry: 0.2 MPa
